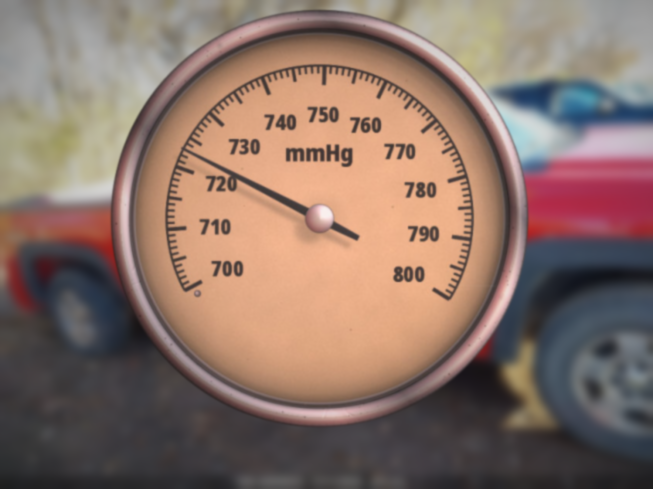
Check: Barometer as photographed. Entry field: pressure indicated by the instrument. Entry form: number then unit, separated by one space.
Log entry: 723 mmHg
